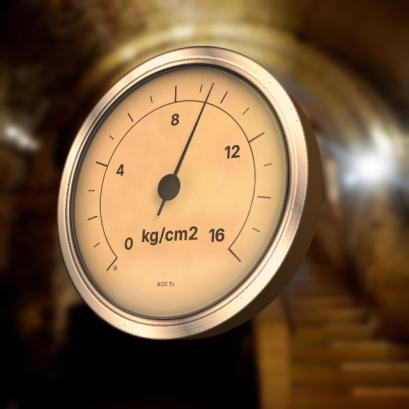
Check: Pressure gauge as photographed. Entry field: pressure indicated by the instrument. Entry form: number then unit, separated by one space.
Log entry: 9.5 kg/cm²
